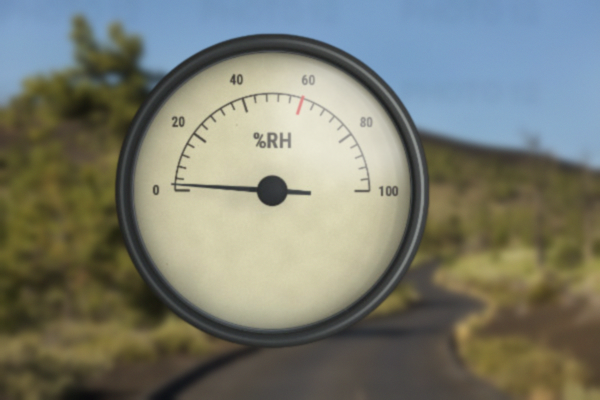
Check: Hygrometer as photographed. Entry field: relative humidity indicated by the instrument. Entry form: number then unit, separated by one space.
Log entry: 2 %
